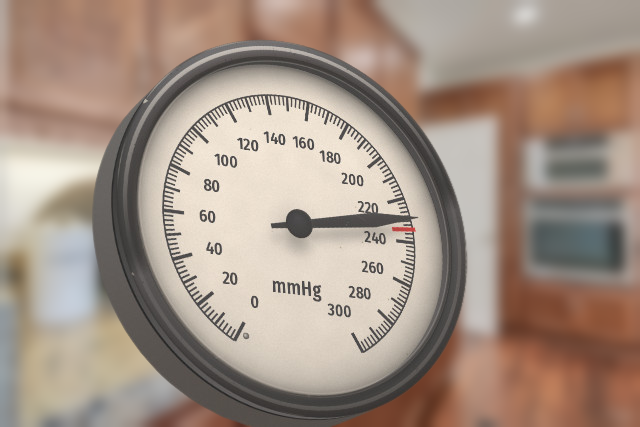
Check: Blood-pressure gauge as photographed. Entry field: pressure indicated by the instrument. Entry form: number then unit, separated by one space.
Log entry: 230 mmHg
